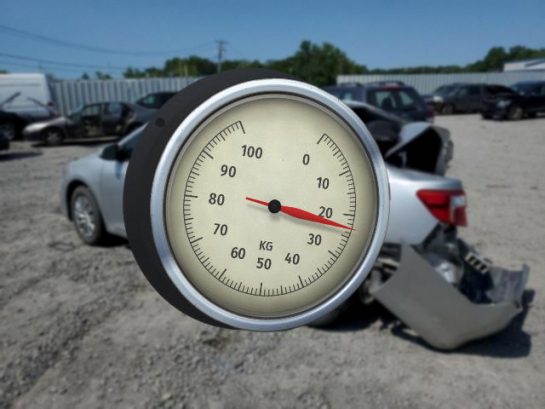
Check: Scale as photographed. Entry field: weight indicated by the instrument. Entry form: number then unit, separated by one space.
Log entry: 23 kg
